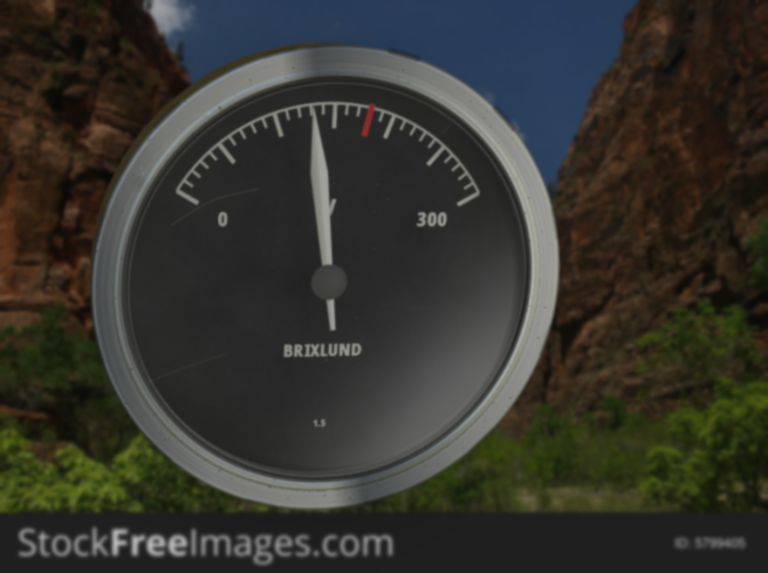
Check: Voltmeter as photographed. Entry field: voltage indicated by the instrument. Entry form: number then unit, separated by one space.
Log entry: 130 V
